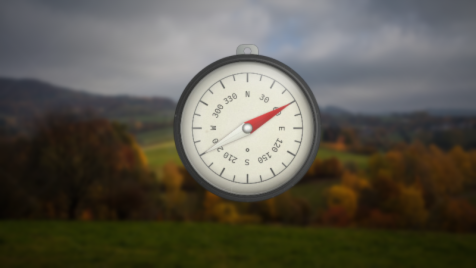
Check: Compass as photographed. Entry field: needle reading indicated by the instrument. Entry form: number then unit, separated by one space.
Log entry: 60 °
